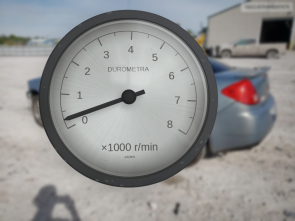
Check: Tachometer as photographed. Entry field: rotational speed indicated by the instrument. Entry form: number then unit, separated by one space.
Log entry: 250 rpm
